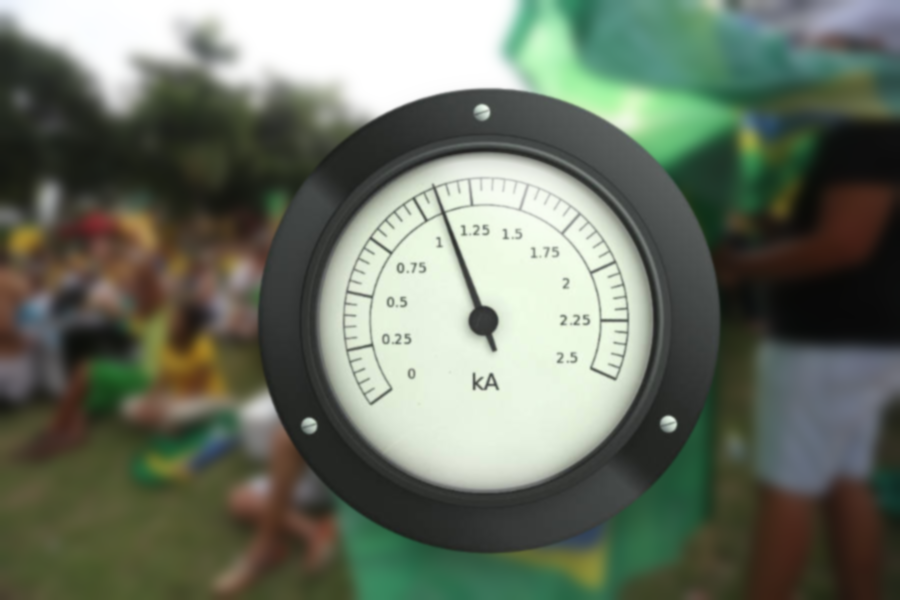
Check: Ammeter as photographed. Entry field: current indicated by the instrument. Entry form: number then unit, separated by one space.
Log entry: 1.1 kA
